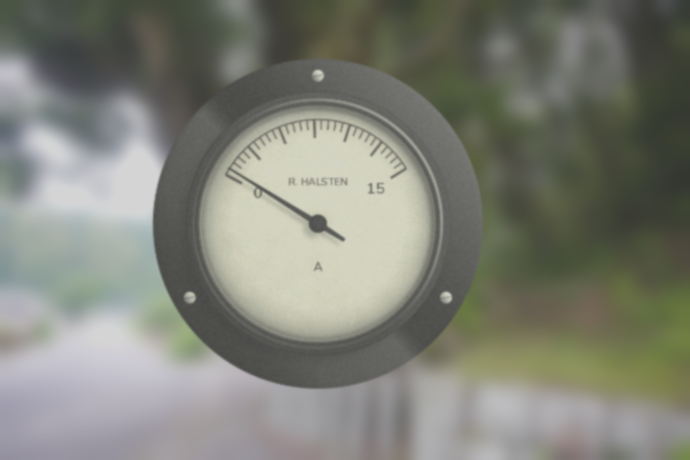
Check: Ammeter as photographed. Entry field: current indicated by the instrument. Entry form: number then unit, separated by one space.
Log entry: 0.5 A
